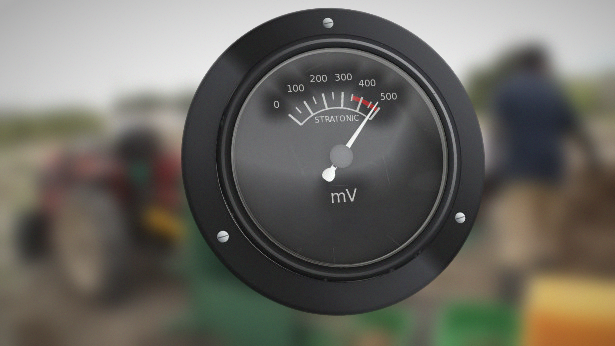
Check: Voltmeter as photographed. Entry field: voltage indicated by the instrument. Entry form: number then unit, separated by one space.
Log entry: 475 mV
